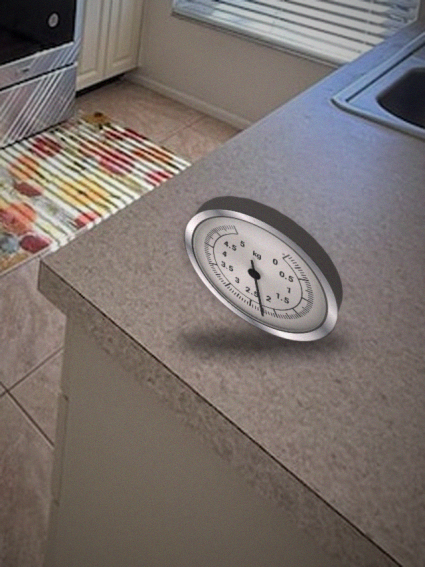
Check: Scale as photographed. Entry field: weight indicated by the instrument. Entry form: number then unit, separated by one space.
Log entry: 2.25 kg
